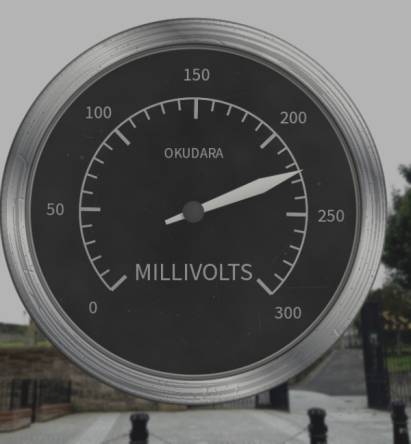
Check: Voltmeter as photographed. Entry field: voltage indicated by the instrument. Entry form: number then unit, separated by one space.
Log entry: 225 mV
